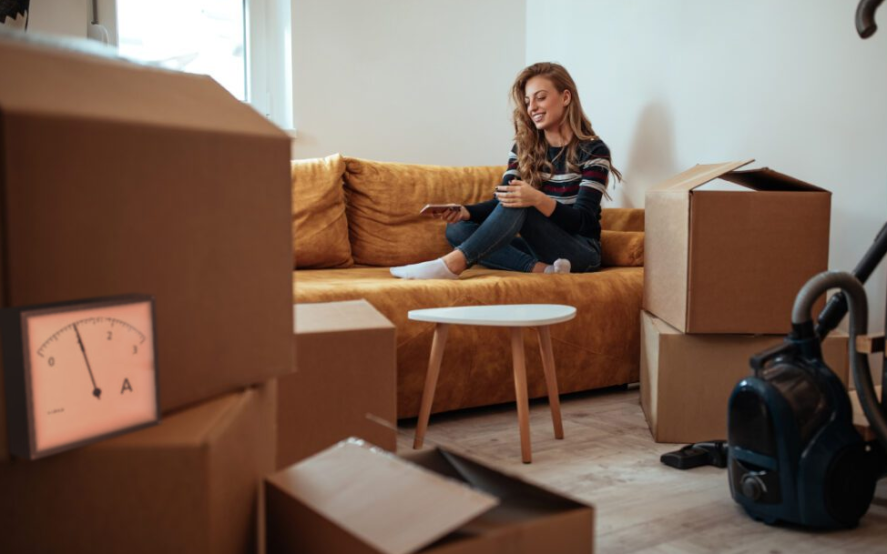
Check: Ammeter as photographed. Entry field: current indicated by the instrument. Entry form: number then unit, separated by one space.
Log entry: 1 A
